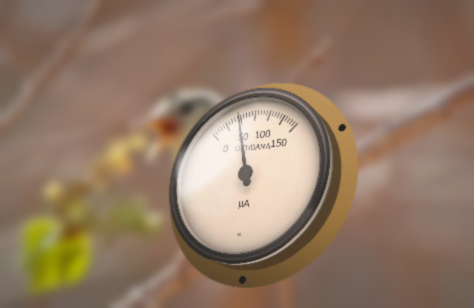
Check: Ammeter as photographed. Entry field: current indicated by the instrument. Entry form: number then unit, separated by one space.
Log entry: 50 µA
